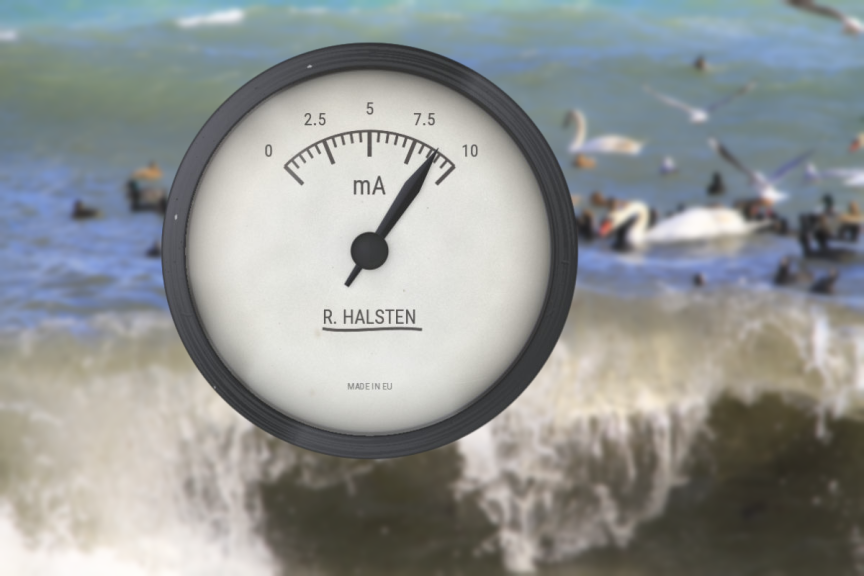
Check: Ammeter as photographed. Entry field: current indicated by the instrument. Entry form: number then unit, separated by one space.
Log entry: 8.75 mA
